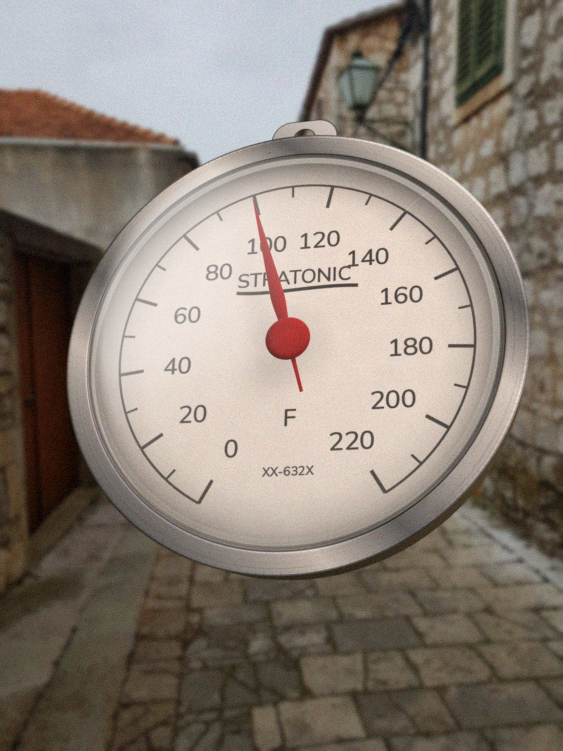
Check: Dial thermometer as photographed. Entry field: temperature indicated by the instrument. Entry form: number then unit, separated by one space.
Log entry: 100 °F
